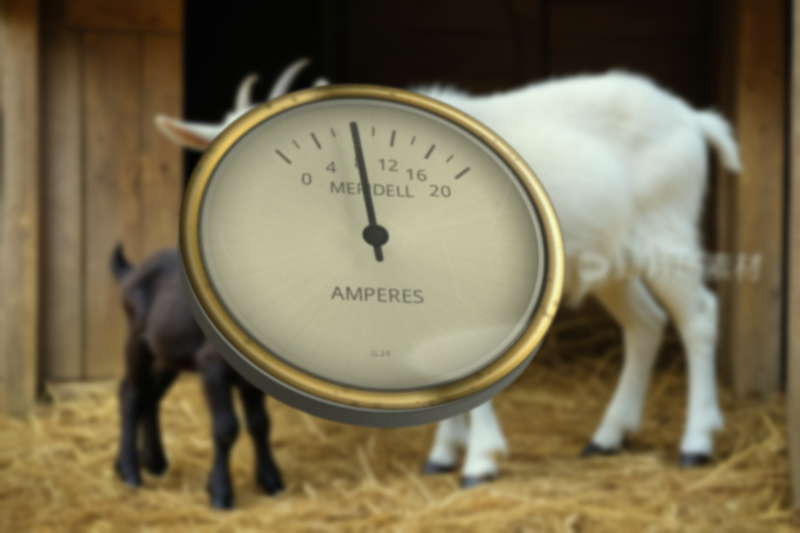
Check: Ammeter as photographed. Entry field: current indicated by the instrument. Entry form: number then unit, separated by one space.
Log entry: 8 A
